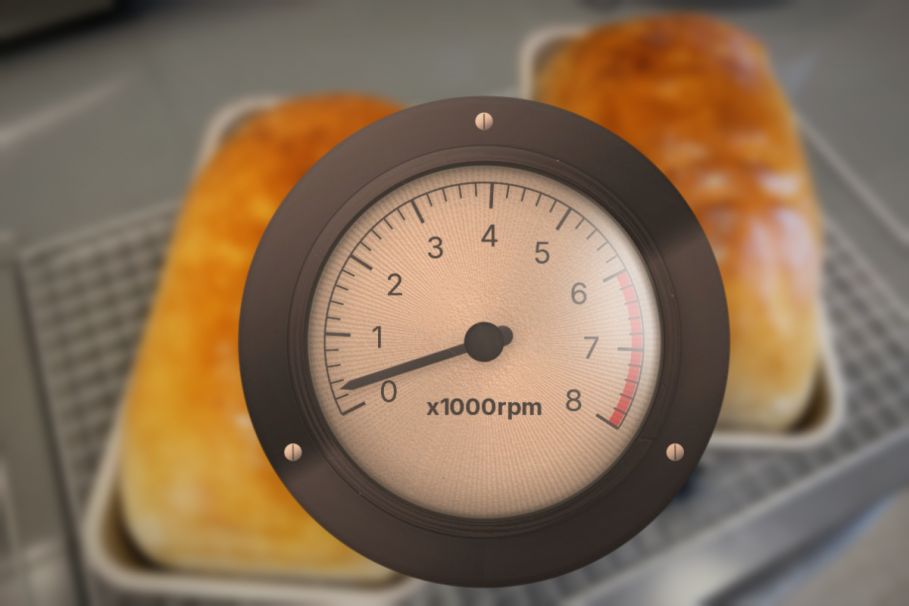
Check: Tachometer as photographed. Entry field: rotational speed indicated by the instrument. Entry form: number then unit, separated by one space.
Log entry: 300 rpm
